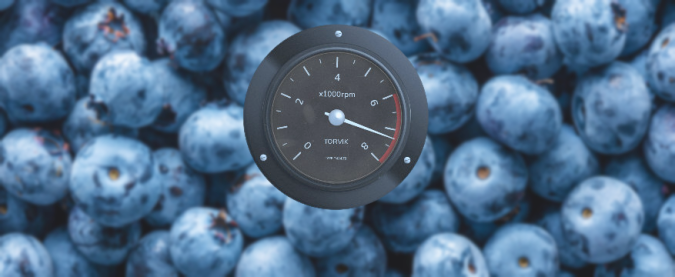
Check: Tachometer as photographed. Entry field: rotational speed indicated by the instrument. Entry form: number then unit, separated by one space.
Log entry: 7250 rpm
